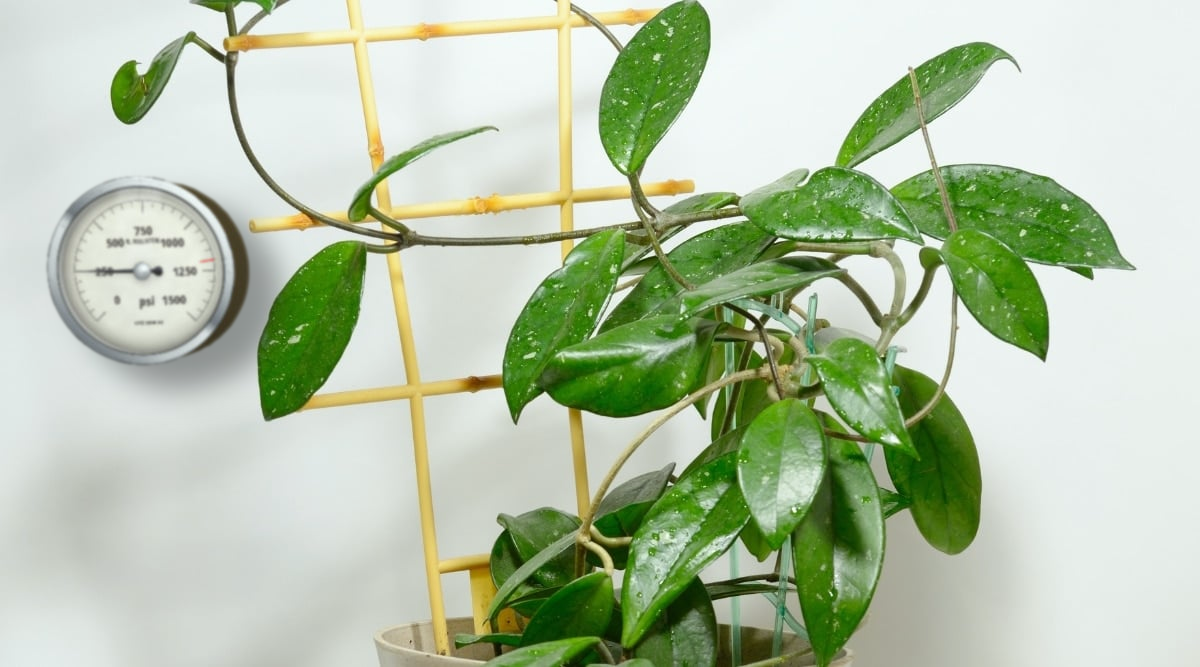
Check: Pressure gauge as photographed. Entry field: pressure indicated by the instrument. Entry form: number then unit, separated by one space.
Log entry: 250 psi
